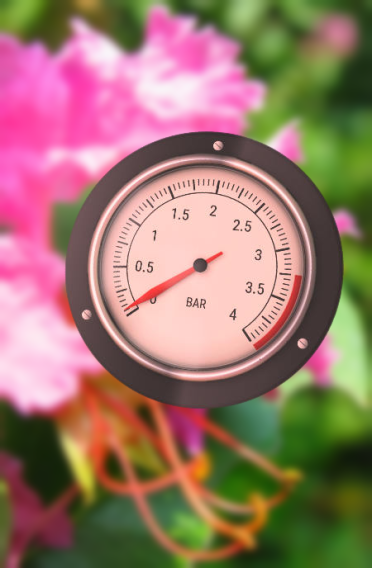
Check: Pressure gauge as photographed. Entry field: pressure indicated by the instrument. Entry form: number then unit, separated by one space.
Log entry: 0.05 bar
